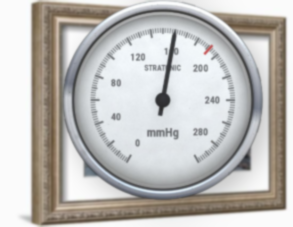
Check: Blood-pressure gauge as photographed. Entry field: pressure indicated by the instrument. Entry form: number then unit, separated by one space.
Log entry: 160 mmHg
